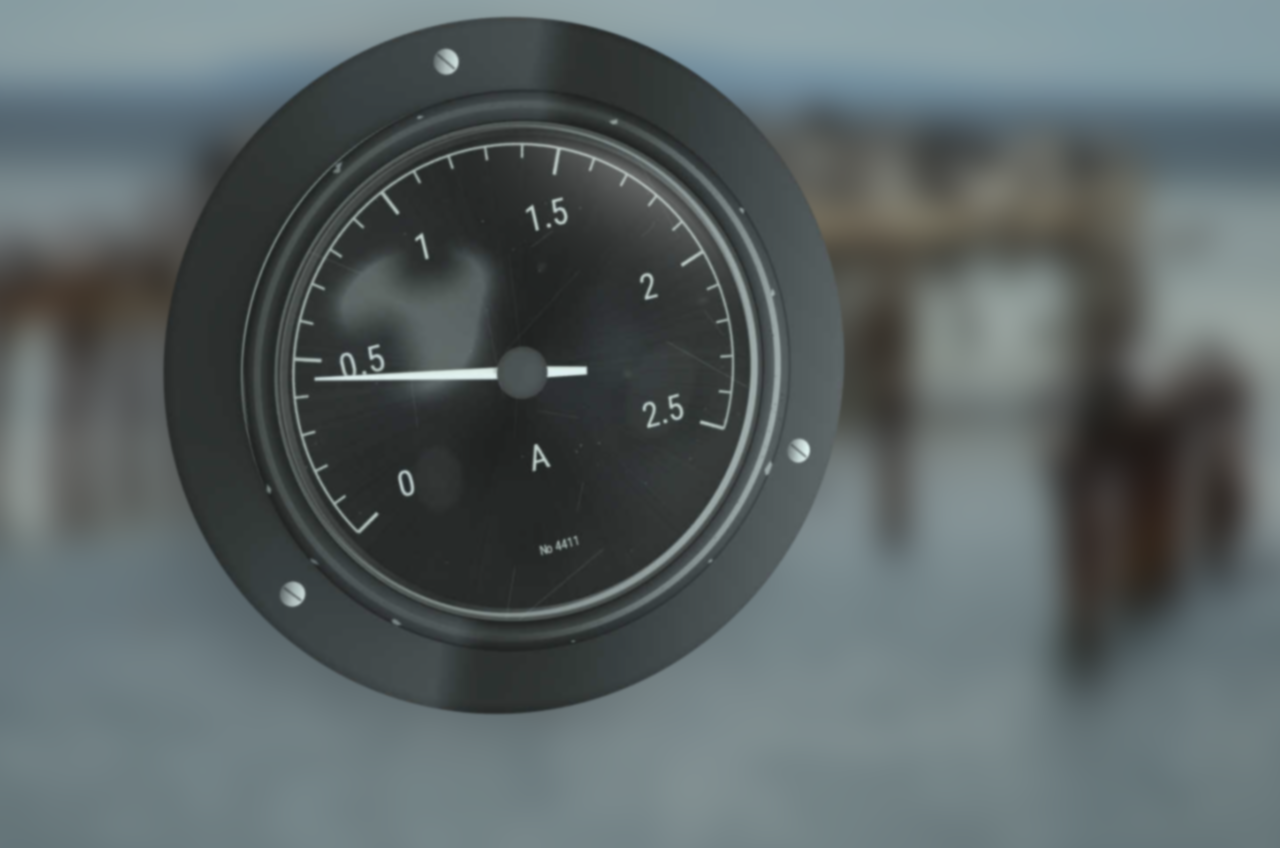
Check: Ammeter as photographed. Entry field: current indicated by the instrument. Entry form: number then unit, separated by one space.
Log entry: 0.45 A
